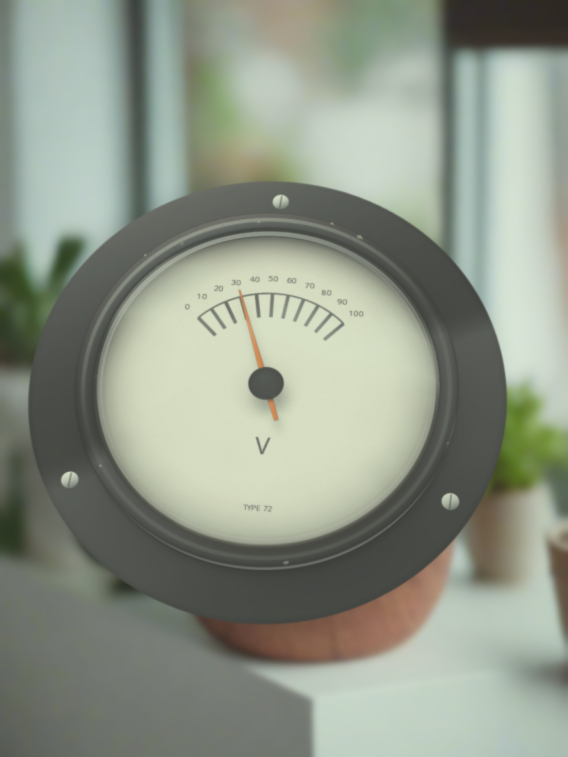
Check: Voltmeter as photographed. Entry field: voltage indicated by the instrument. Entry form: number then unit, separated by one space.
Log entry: 30 V
